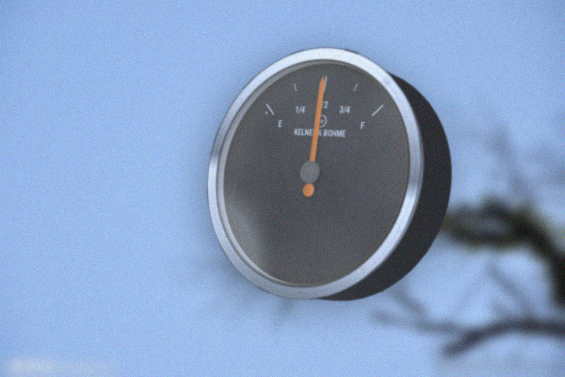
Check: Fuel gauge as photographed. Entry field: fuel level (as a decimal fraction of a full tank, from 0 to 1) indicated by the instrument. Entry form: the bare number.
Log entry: 0.5
